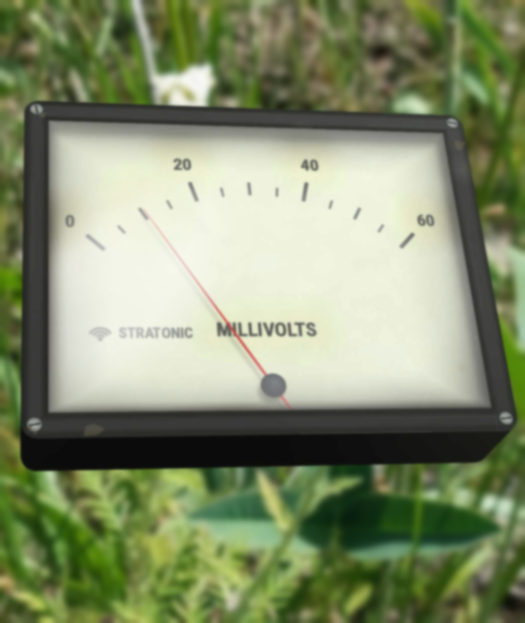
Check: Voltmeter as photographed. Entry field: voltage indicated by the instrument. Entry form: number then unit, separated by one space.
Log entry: 10 mV
